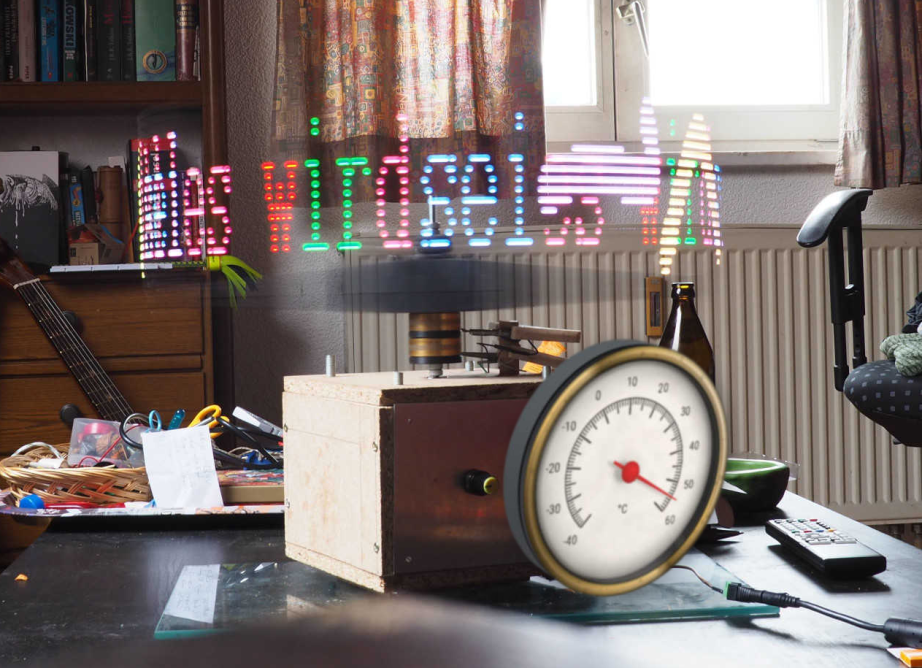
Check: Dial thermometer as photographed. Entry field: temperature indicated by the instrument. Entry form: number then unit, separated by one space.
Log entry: 55 °C
